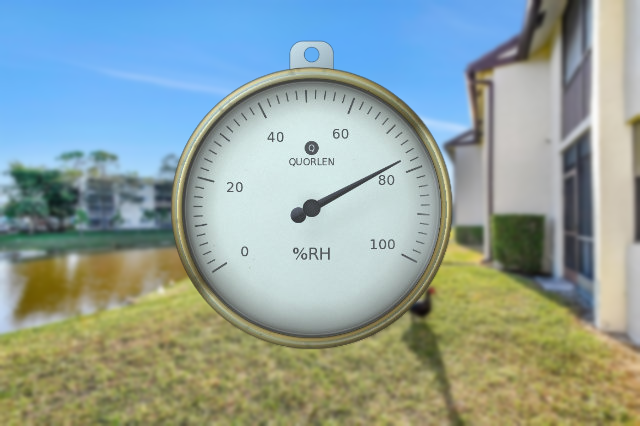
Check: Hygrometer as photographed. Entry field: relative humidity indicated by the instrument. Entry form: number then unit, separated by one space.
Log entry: 77 %
